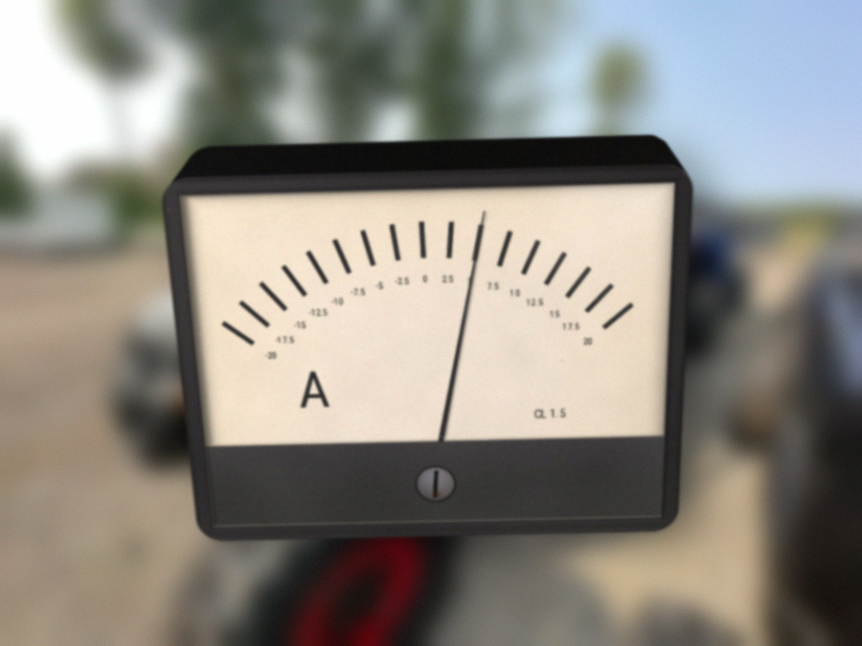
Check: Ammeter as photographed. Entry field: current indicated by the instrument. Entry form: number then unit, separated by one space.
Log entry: 5 A
